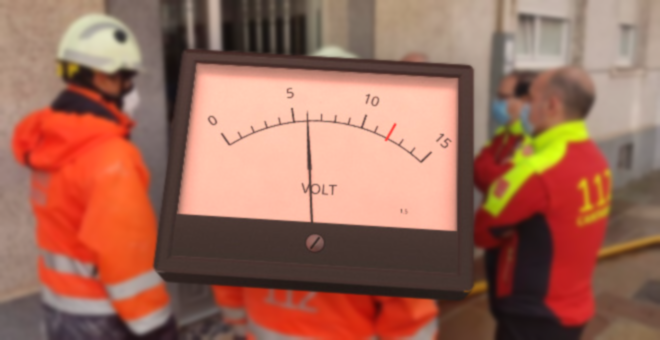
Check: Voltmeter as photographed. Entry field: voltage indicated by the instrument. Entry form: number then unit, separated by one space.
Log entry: 6 V
